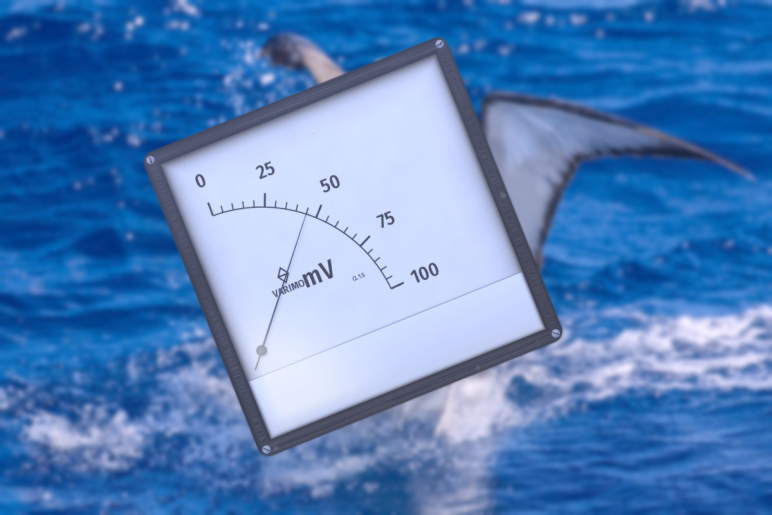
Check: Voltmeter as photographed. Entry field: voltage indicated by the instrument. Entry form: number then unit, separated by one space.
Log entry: 45 mV
